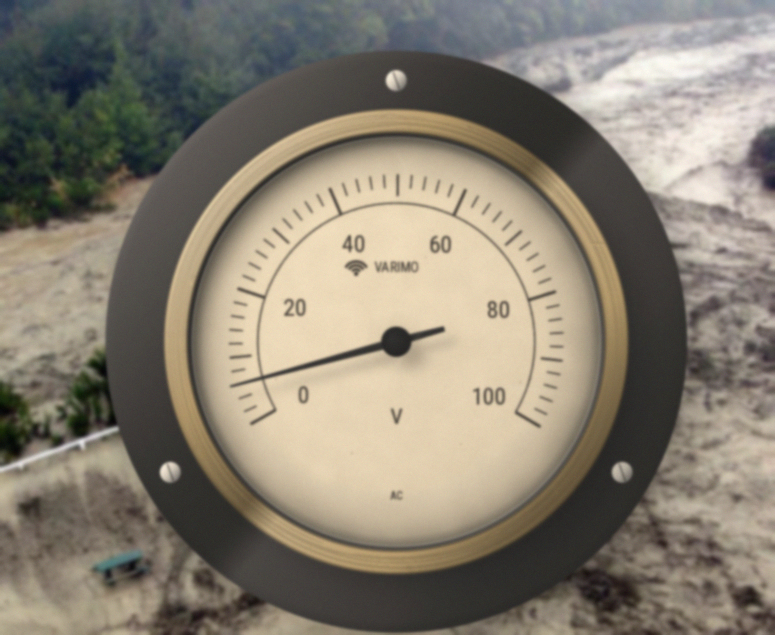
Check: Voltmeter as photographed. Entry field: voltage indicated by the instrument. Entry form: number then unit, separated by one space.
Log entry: 6 V
